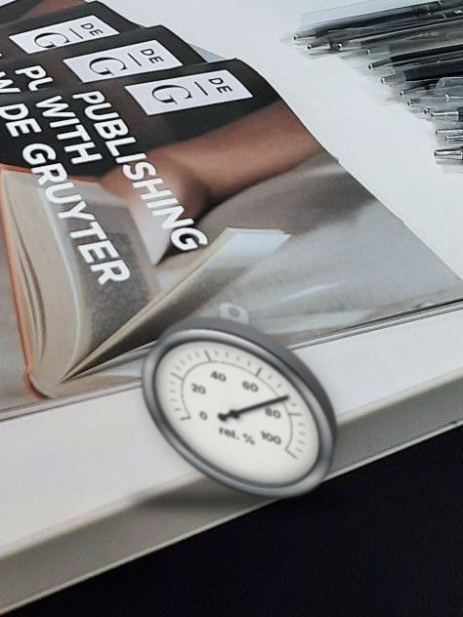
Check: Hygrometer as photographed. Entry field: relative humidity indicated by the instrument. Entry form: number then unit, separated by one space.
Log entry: 72 %
